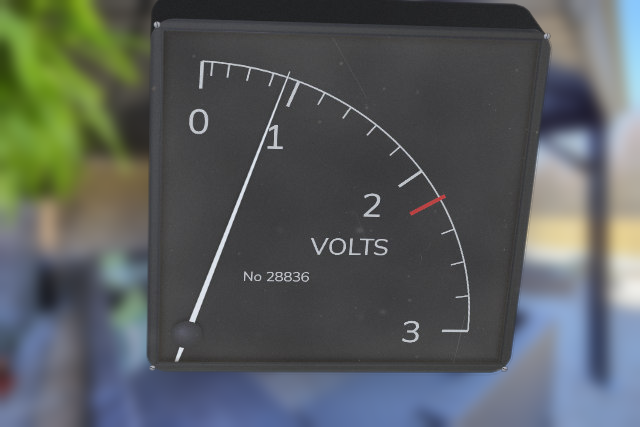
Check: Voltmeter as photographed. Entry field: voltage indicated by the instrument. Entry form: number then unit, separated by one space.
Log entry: 0.9 V
